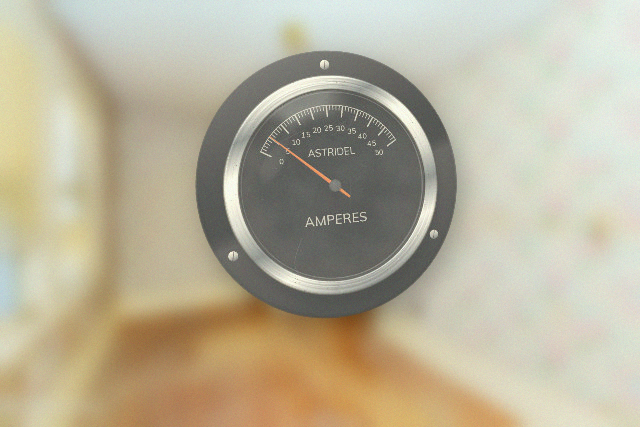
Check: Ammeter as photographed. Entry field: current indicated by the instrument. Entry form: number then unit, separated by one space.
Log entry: 5 A
